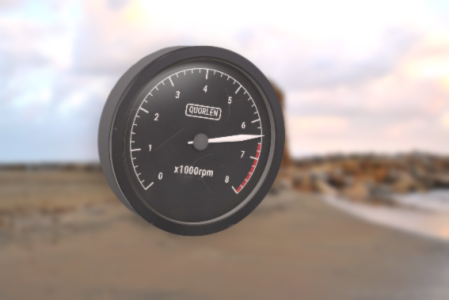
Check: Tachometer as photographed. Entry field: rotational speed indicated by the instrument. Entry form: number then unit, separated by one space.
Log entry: 6400 rpm
